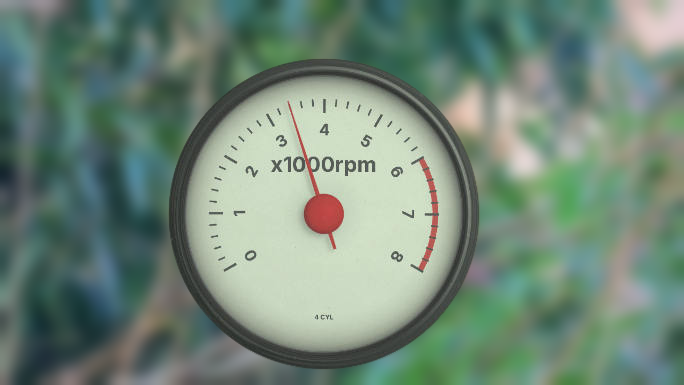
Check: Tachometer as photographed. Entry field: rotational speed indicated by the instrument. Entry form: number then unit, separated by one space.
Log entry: 3400 rpm
